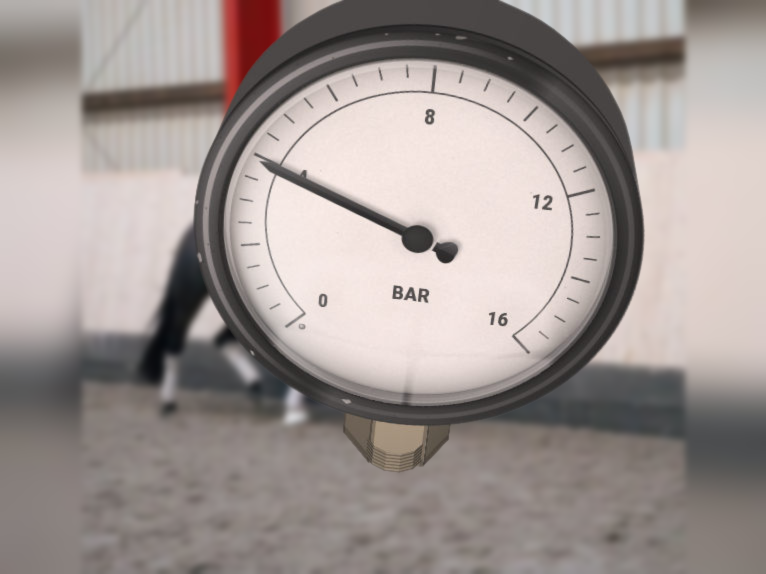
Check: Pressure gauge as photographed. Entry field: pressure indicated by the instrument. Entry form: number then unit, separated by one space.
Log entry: 4 bar
